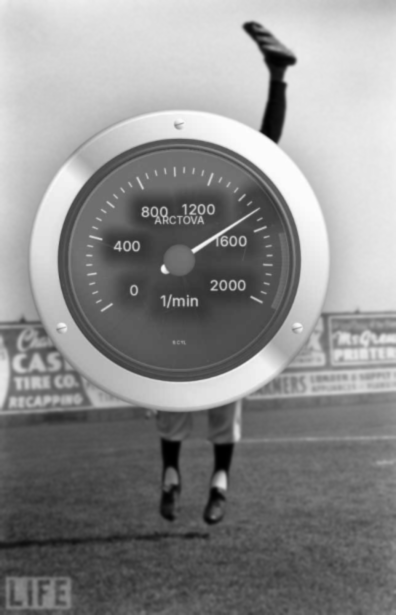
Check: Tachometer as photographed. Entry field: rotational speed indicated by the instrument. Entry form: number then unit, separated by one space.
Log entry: 1500 rpm
